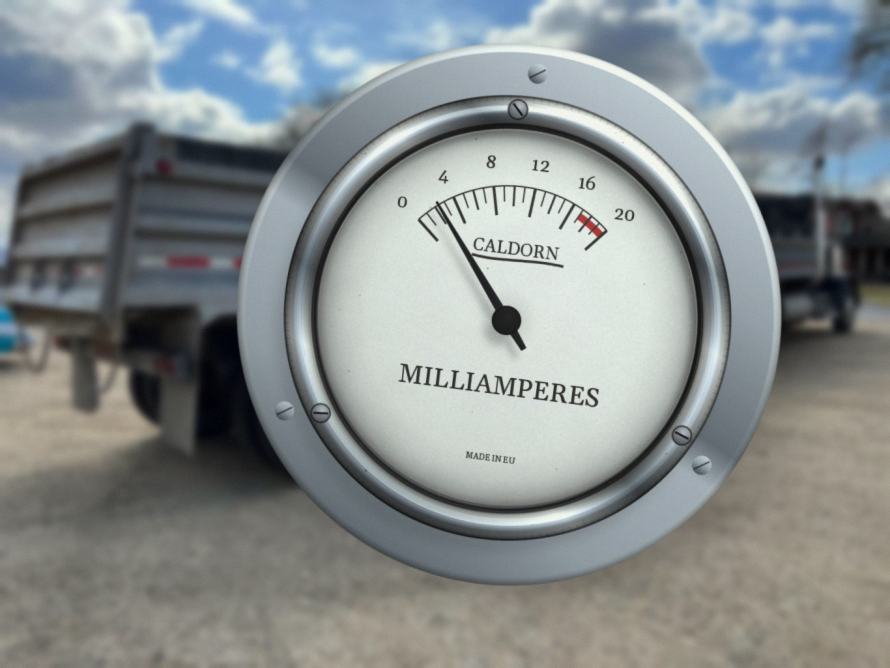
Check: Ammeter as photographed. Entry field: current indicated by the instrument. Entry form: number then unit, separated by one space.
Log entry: 2.5 mA
